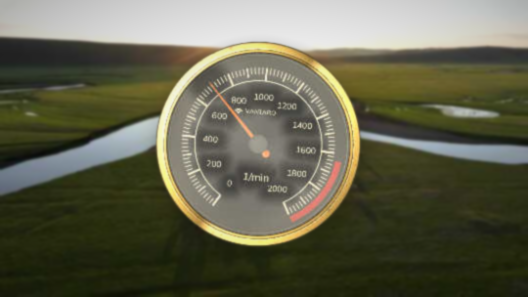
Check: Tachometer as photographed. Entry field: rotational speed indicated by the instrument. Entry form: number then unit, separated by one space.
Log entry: 700 rpm
